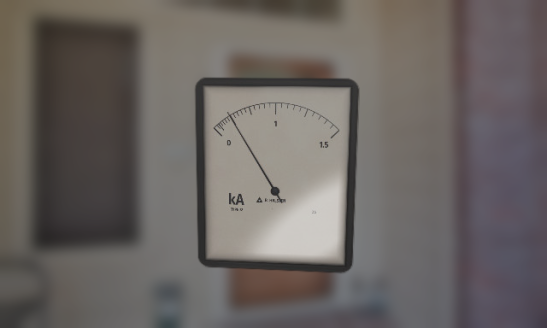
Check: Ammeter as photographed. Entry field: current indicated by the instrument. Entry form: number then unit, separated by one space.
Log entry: 0.5 kA
